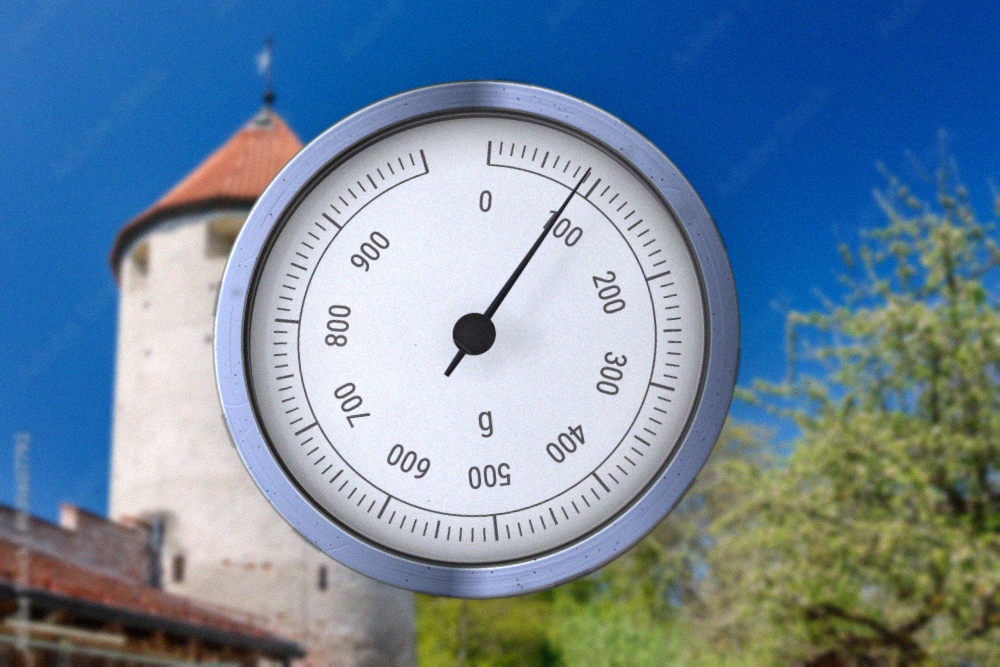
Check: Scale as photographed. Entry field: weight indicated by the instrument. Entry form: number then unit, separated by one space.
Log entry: 90 g
